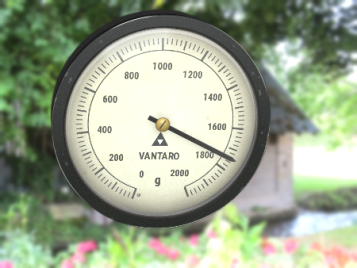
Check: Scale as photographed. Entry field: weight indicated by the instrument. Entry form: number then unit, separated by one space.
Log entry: 1740 g
